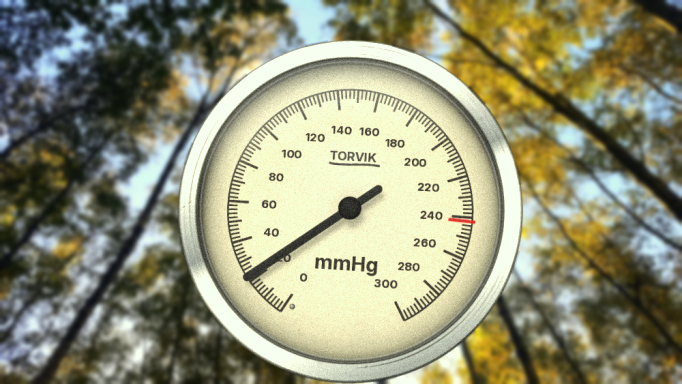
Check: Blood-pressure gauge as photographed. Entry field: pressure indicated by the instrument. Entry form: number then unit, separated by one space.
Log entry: 22 mmHg
